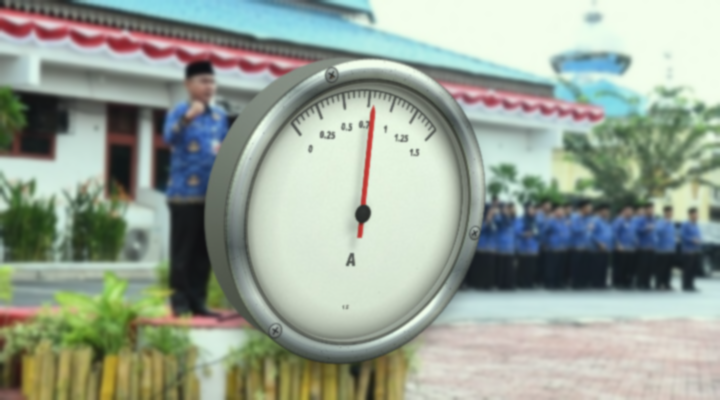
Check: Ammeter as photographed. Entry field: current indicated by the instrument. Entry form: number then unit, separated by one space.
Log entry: 0.75 A
